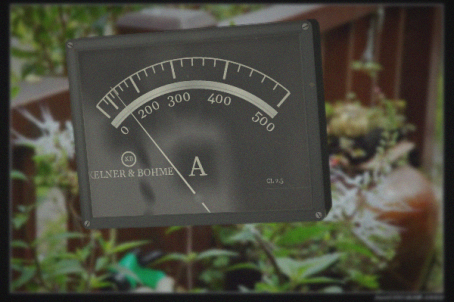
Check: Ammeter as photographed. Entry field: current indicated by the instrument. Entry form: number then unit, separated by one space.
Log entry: 140 A
